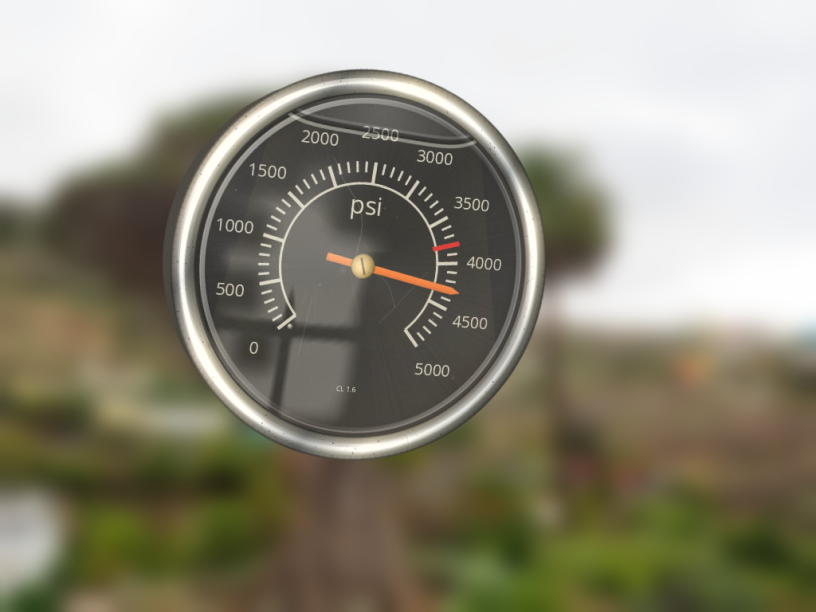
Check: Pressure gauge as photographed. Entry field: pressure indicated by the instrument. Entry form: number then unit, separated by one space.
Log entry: 4300 psi
